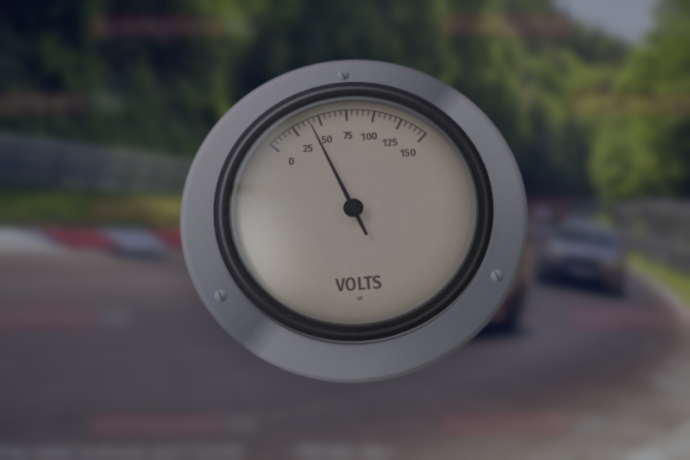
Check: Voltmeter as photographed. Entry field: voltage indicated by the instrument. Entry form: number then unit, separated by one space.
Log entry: 40 V
